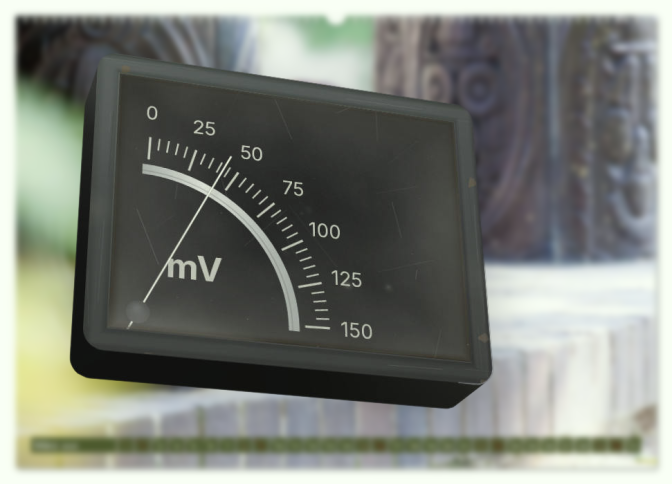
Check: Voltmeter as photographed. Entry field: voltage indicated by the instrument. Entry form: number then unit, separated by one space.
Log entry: 42.5 mV
